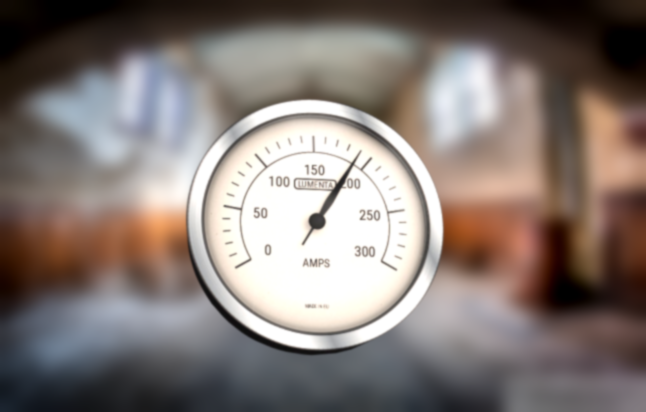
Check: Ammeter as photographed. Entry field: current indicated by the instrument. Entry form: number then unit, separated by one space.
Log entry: 190 A
